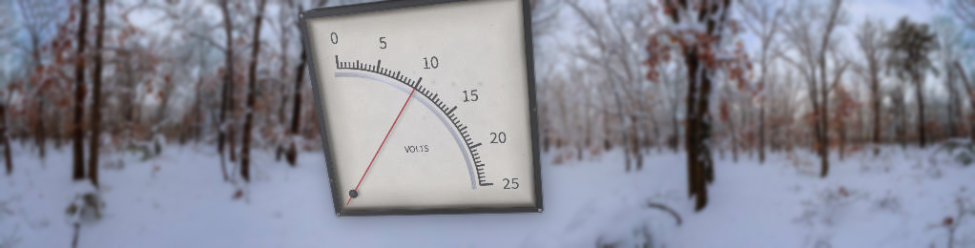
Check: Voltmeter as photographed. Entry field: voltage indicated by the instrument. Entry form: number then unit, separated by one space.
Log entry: 10 V
